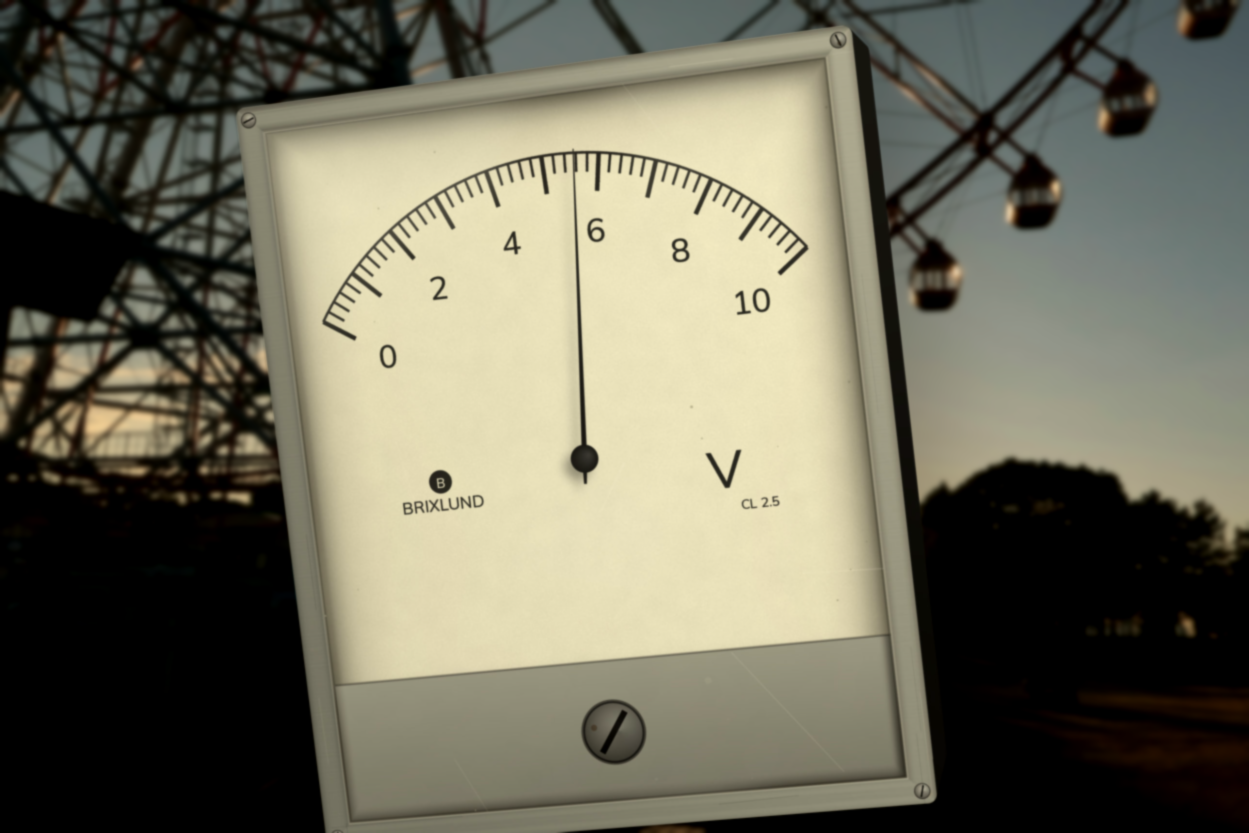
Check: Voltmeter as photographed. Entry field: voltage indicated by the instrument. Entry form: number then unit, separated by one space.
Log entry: 5.6 V
